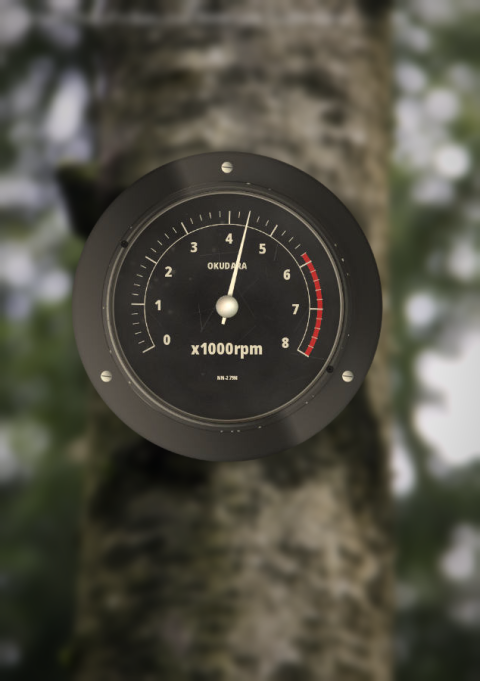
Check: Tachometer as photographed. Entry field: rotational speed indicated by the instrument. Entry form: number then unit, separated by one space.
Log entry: 4400 rpm
